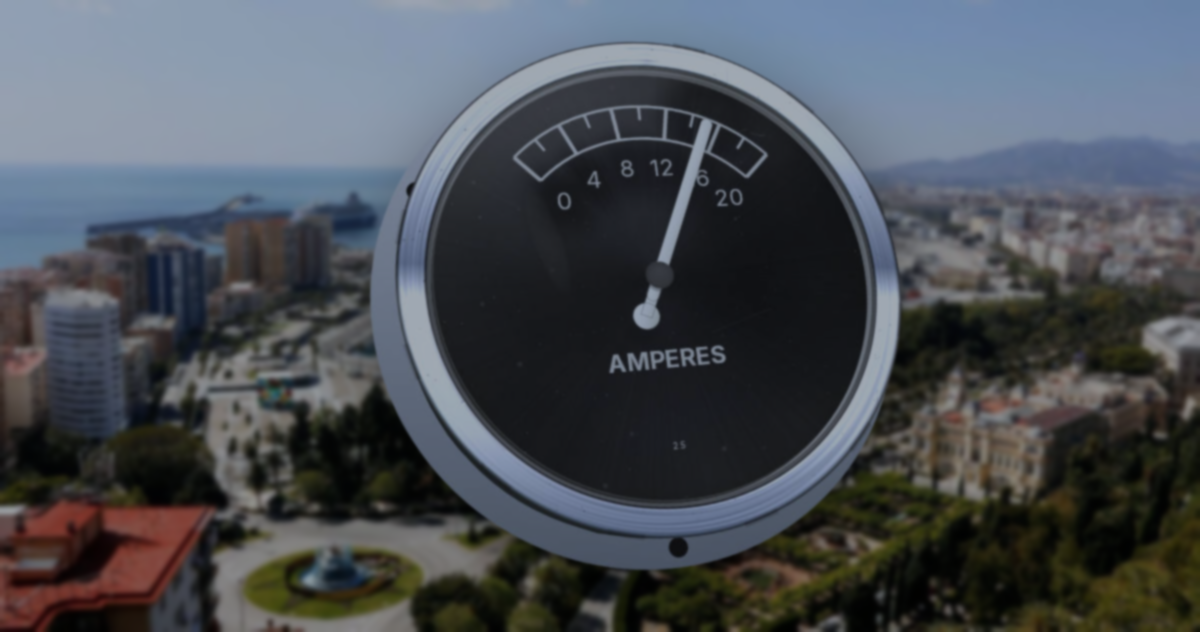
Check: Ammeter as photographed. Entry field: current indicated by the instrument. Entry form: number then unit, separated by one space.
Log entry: 15 A
